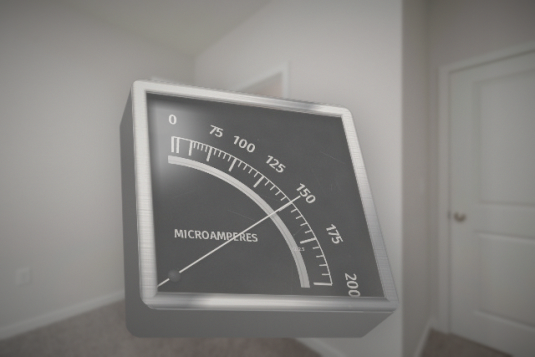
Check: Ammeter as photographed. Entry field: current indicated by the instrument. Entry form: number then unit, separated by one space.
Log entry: 150 µA
